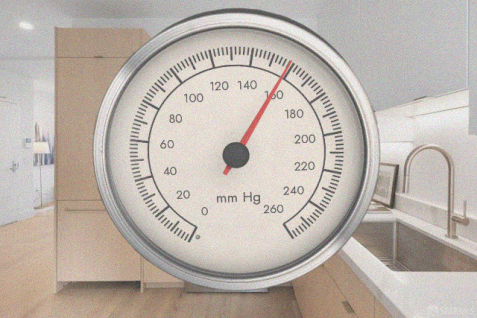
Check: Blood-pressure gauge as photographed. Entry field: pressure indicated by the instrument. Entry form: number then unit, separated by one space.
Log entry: 158 mmHg
